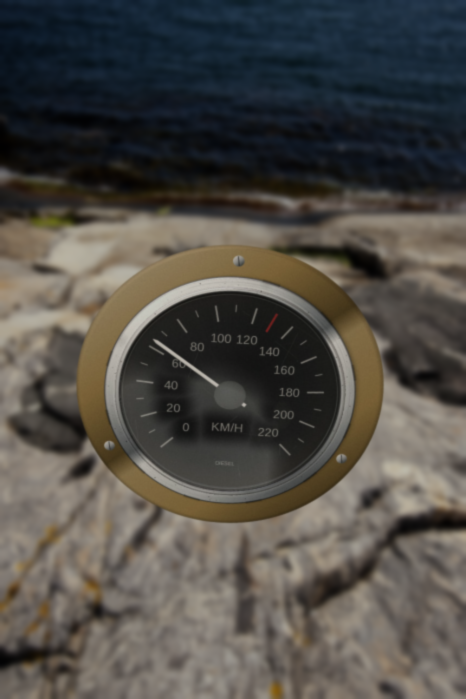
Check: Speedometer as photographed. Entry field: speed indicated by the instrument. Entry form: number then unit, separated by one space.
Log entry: 65 km/h
